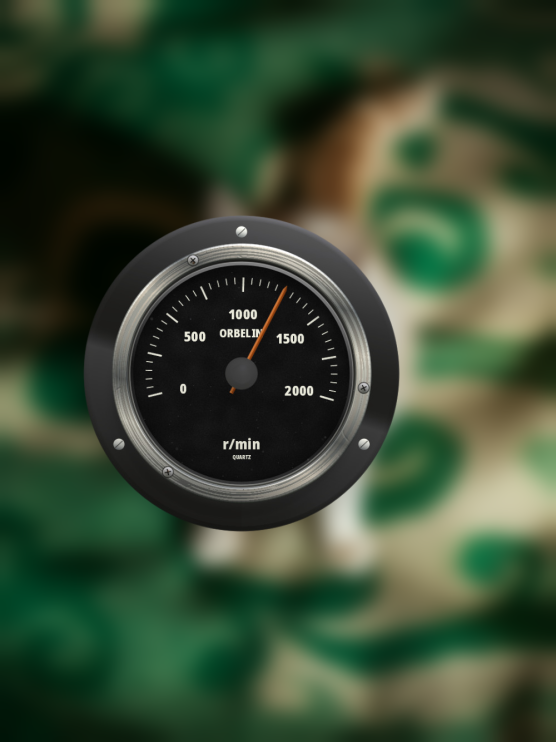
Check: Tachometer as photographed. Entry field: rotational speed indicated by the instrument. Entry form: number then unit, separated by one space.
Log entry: 1250 rpm
